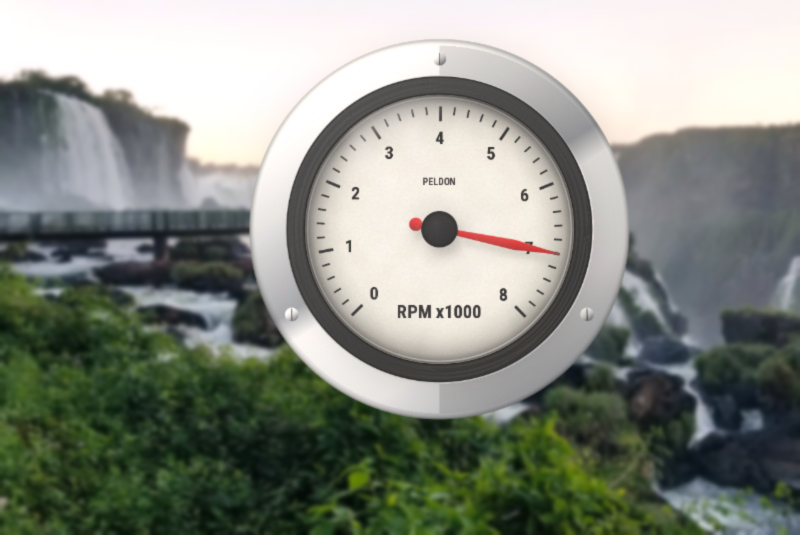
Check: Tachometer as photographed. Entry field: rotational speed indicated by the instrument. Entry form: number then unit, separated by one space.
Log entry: 7000 rpm
